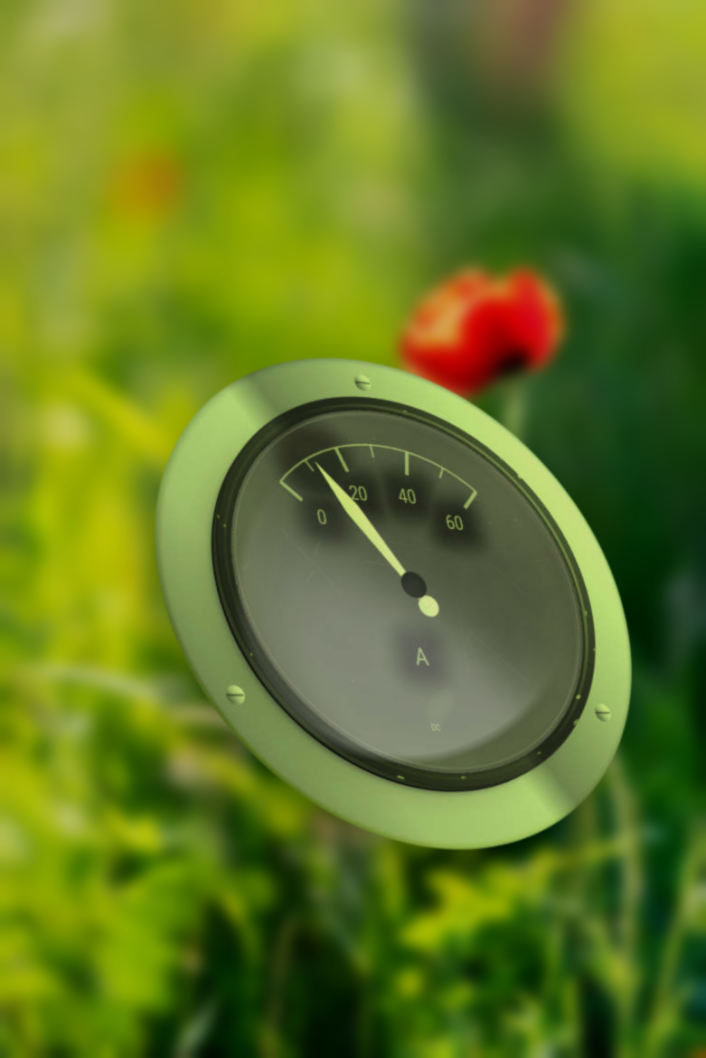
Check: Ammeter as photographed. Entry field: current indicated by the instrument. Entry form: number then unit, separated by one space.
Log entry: 10 A
